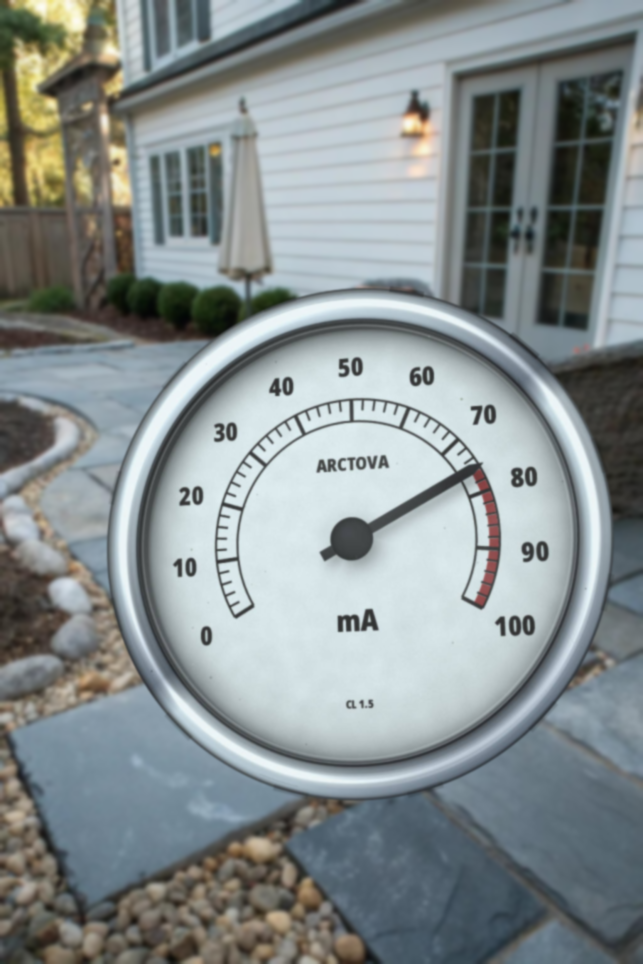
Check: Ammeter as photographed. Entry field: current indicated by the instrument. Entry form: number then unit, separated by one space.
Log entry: 76 mA
